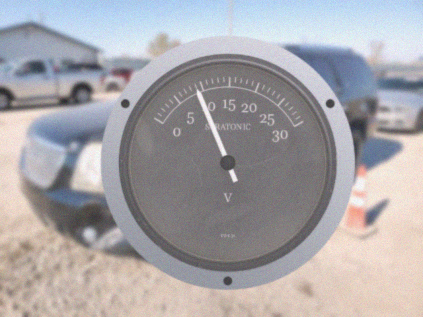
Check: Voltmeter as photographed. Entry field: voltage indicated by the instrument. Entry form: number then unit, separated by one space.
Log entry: 9 V
